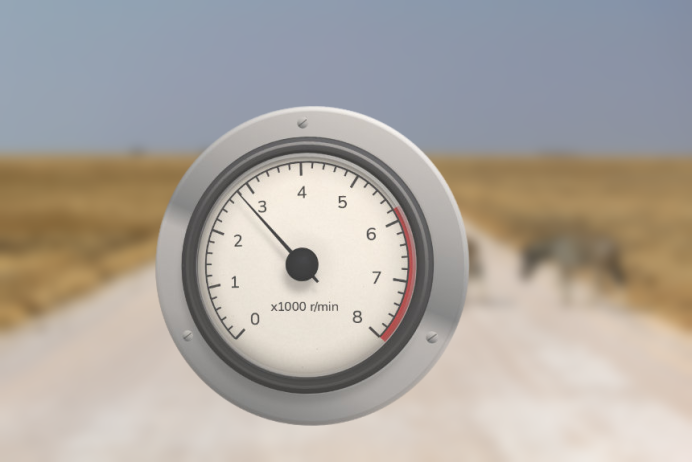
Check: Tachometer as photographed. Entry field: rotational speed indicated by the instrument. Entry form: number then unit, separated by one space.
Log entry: 2800 rpm
